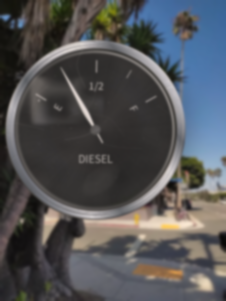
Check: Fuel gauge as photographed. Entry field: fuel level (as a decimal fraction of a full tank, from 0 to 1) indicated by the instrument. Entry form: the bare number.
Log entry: 0.25
